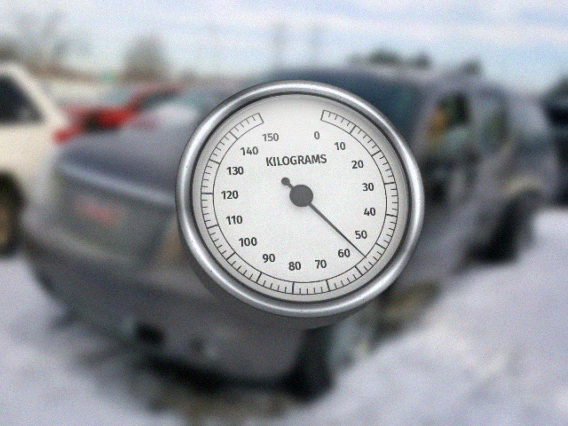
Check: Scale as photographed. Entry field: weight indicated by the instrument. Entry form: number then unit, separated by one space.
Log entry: 56 kg
